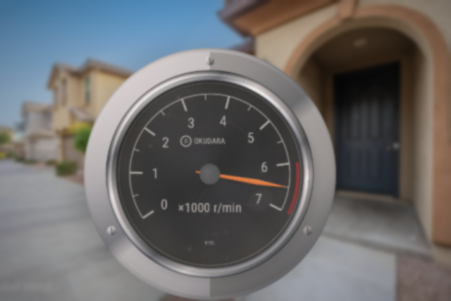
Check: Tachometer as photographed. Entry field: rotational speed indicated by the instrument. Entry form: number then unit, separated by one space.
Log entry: 6500 rpm
